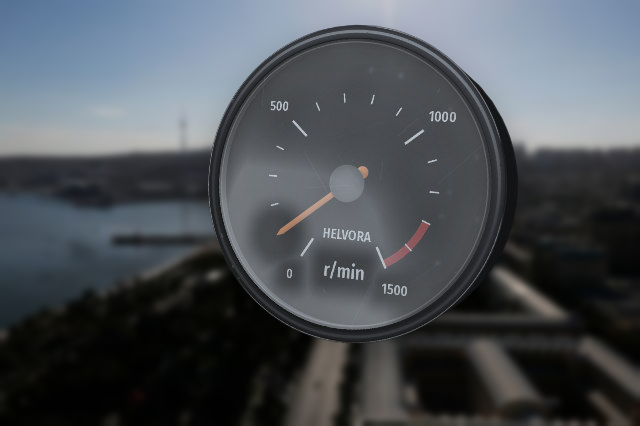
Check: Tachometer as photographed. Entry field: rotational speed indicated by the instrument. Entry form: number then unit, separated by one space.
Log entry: 100 rpm
